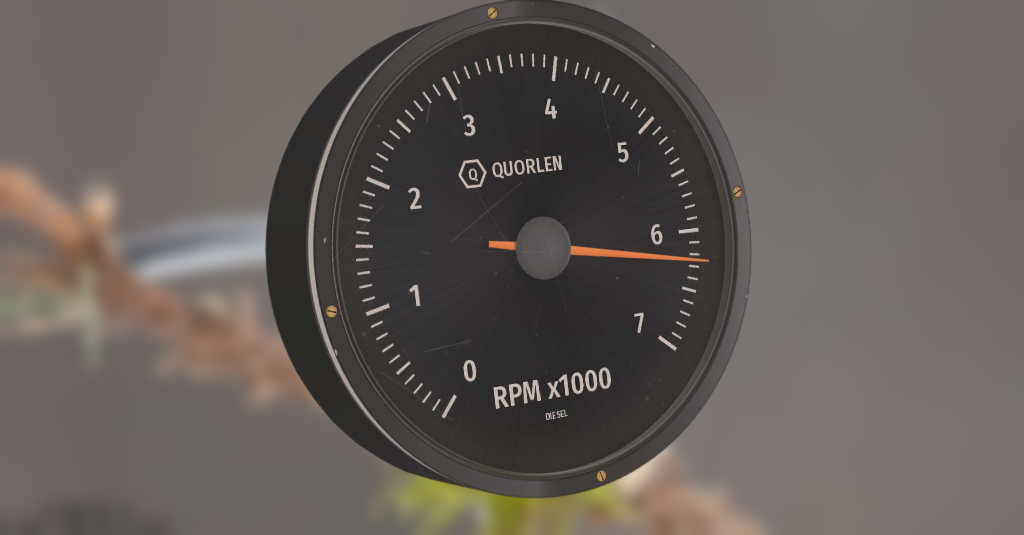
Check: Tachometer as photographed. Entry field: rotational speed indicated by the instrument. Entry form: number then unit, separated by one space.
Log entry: 6250 rpm
